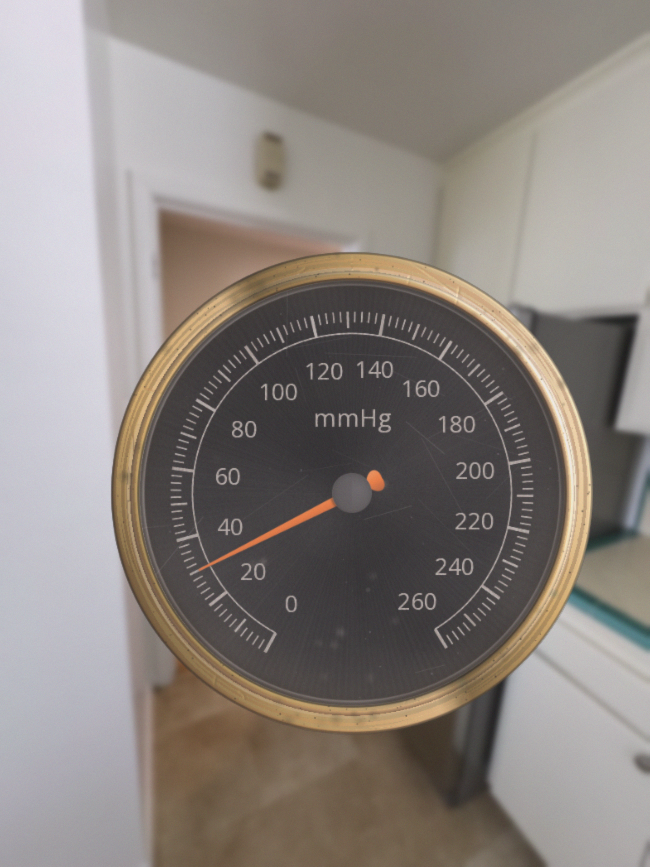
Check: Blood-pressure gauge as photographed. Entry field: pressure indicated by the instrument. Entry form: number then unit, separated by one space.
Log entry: 30 mmHg
